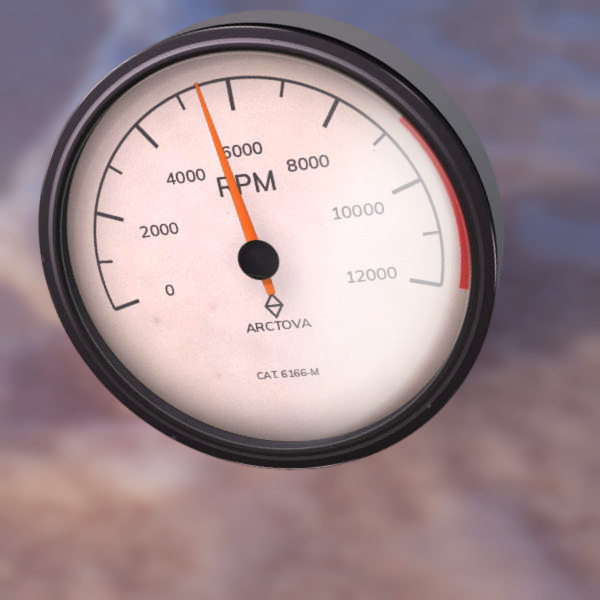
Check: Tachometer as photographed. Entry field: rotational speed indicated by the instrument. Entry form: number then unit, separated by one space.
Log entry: 5500 rpm
